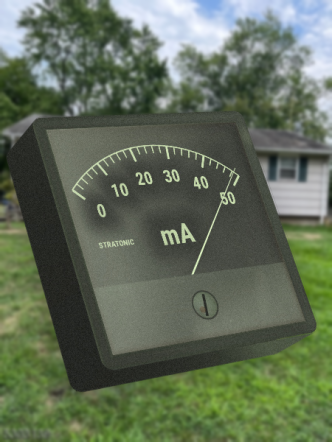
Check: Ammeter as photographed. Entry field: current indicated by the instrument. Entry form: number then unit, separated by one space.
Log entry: 48 mA
